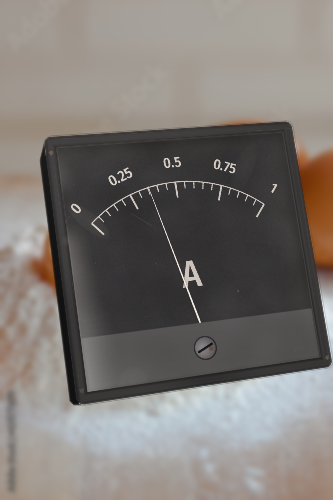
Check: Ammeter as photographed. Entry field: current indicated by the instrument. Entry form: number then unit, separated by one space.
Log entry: 0.35 A
